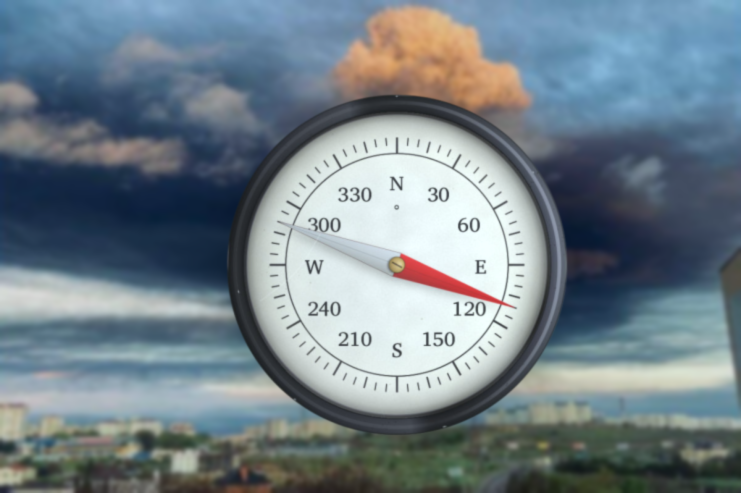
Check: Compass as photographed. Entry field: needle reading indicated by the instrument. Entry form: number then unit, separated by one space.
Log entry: 110 °
